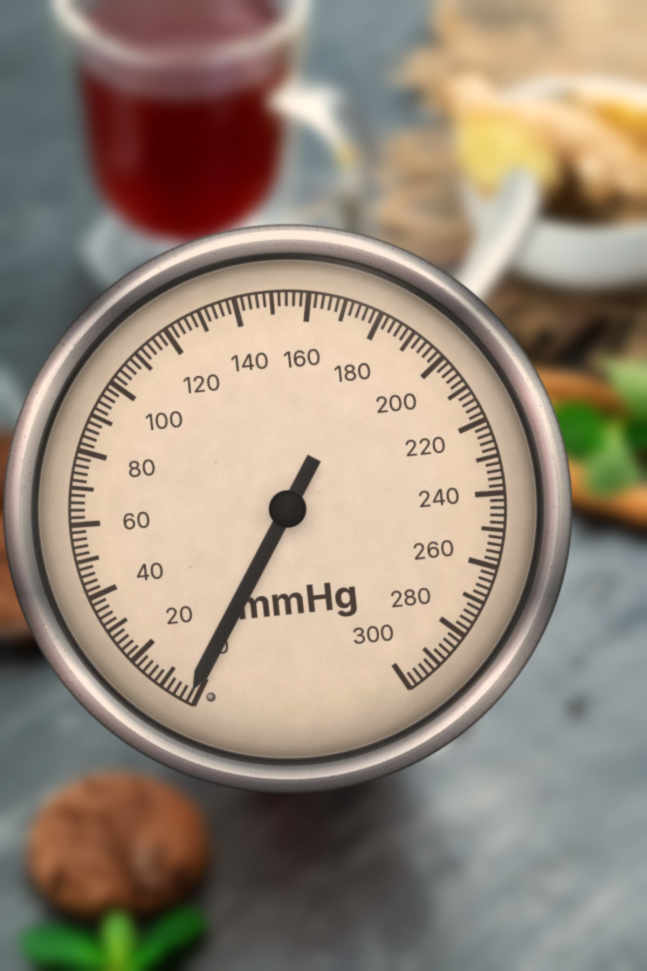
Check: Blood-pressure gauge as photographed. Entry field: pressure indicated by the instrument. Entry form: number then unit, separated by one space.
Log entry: 2 mmHg
